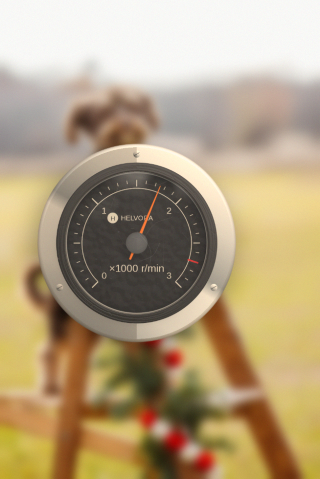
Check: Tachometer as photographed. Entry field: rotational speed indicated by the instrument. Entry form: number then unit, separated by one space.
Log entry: 1750 rpm
